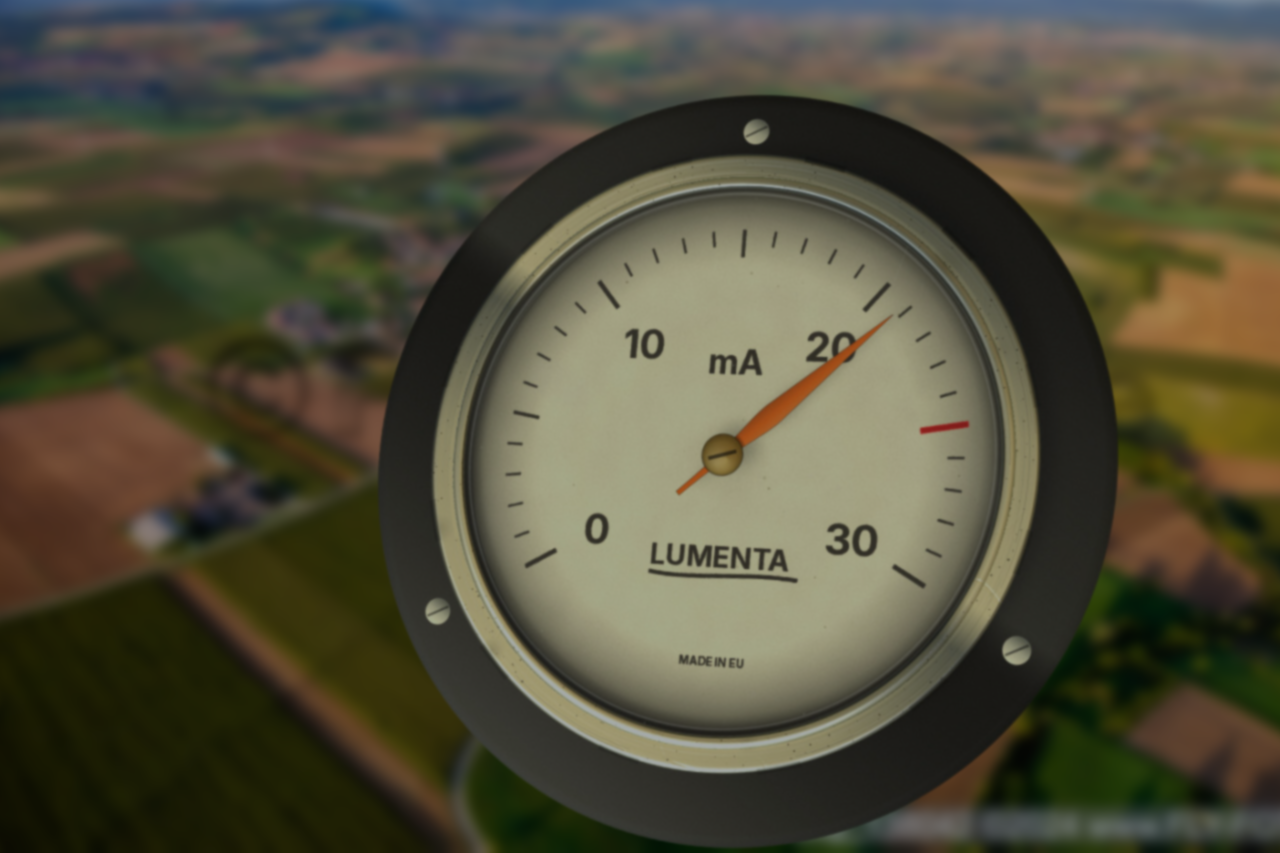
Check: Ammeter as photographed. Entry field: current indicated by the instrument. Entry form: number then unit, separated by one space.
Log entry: 21 mA
